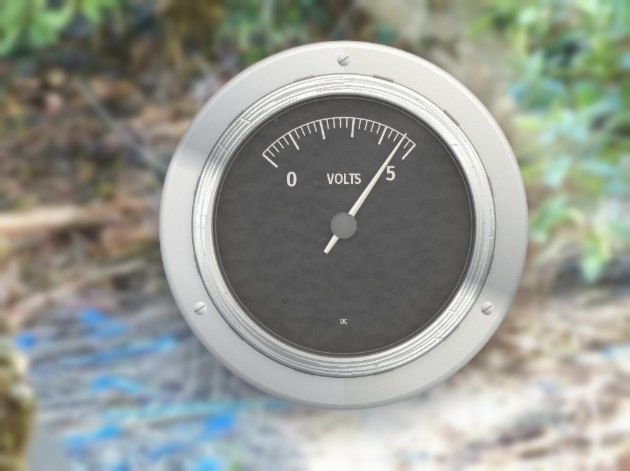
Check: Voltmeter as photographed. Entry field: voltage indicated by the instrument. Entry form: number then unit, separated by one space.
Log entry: 4.6 V
